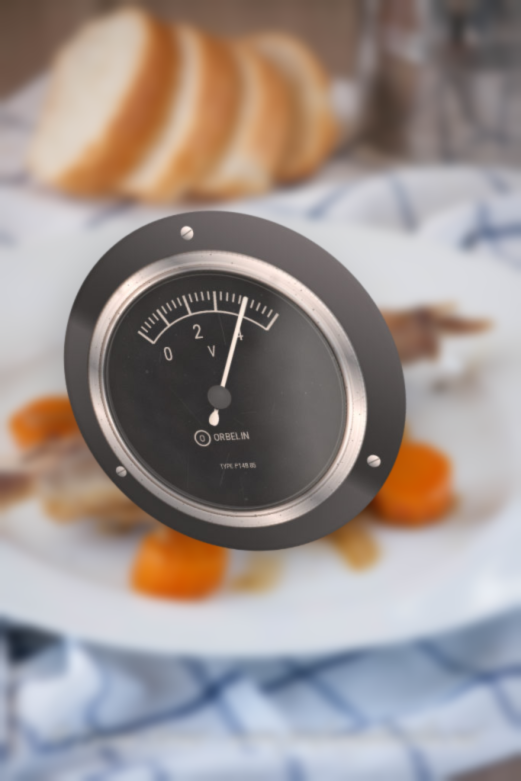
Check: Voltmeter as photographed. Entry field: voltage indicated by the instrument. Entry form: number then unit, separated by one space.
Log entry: 4 V
